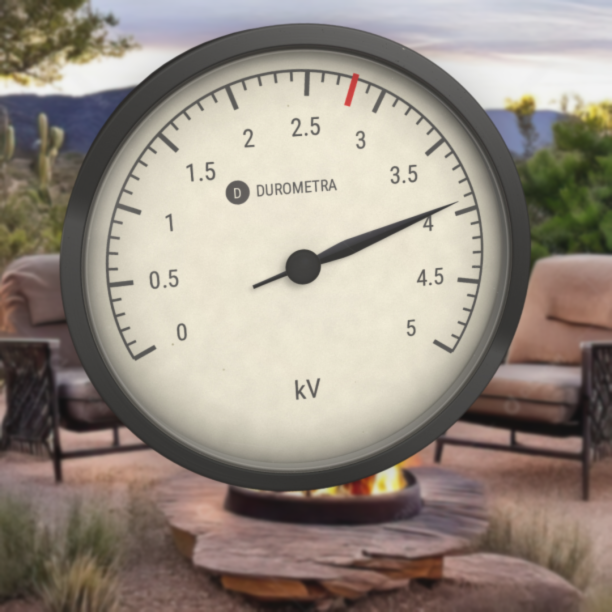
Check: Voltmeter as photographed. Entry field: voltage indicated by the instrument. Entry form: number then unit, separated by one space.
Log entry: 3.9 kV
